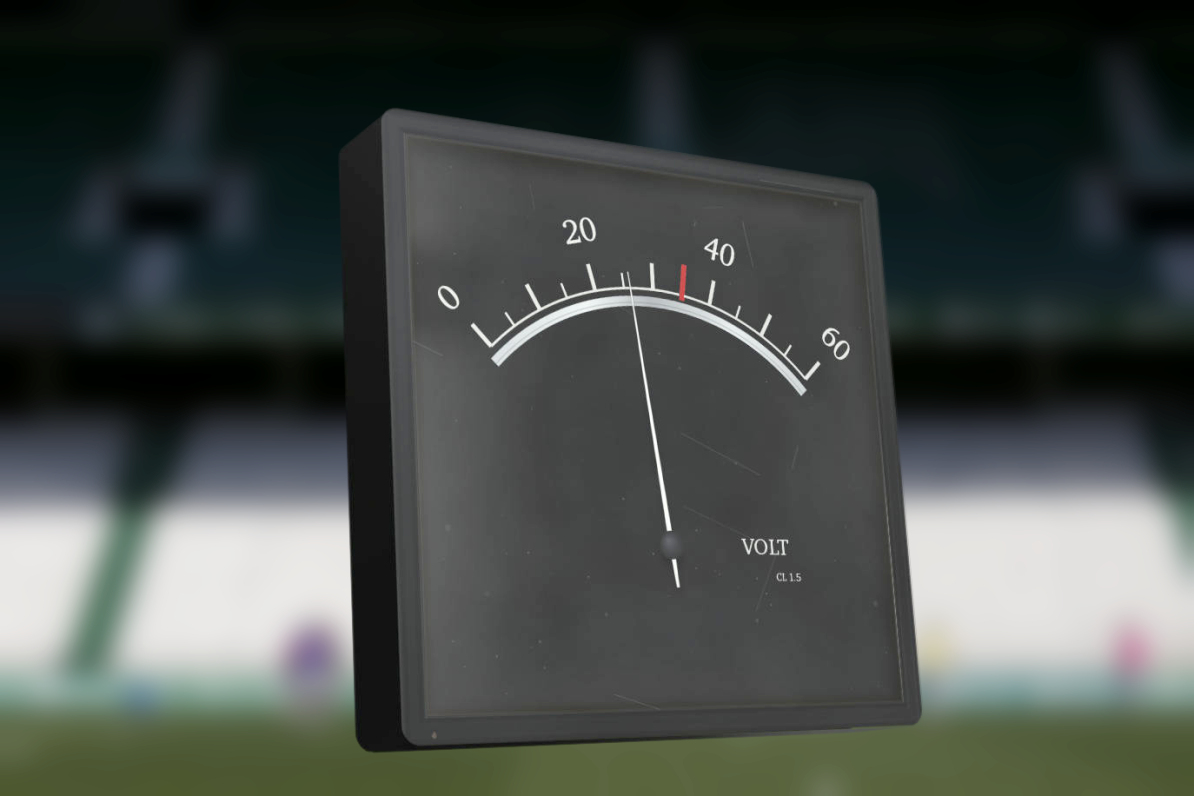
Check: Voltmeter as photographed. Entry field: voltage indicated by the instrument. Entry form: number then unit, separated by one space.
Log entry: 25 V
